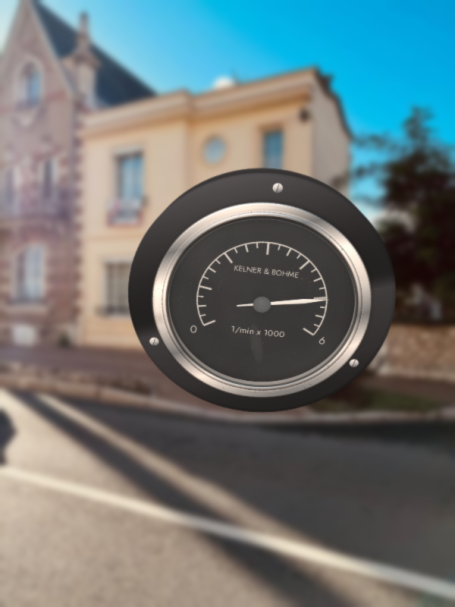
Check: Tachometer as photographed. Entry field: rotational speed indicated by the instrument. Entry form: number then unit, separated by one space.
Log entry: 5000 rpm
